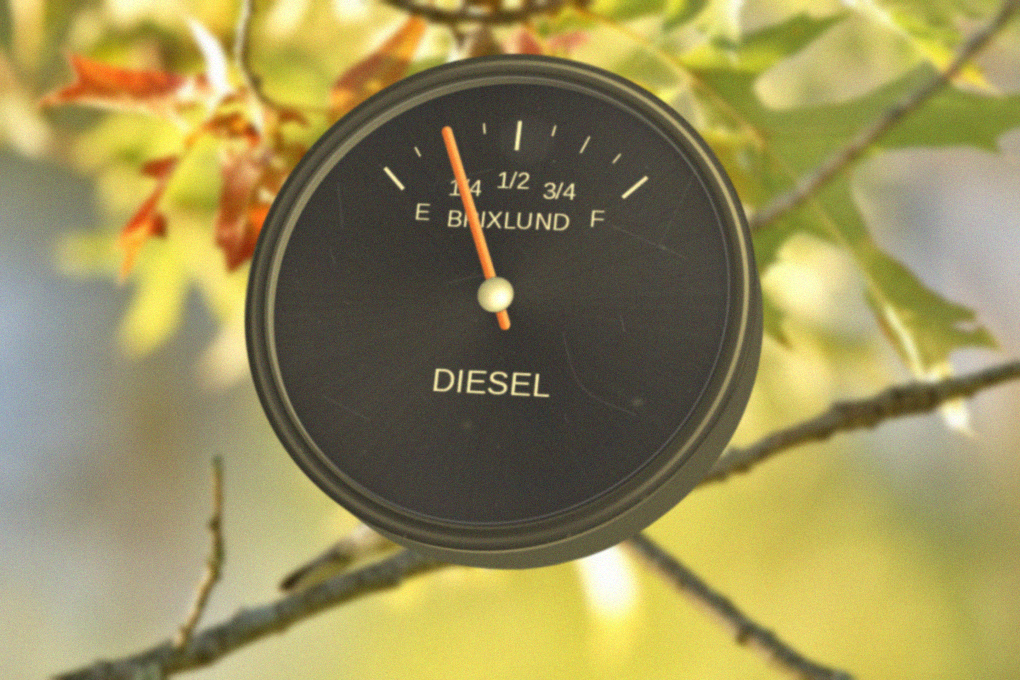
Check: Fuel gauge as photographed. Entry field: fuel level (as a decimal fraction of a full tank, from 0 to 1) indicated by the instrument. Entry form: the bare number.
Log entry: 0.25
